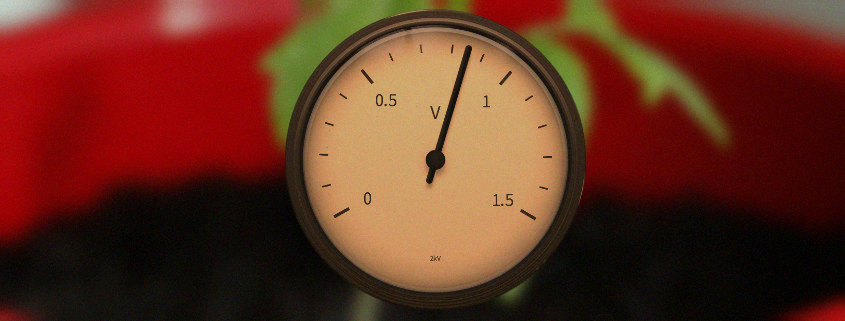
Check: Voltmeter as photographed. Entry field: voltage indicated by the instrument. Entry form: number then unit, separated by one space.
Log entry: 0.85 V
